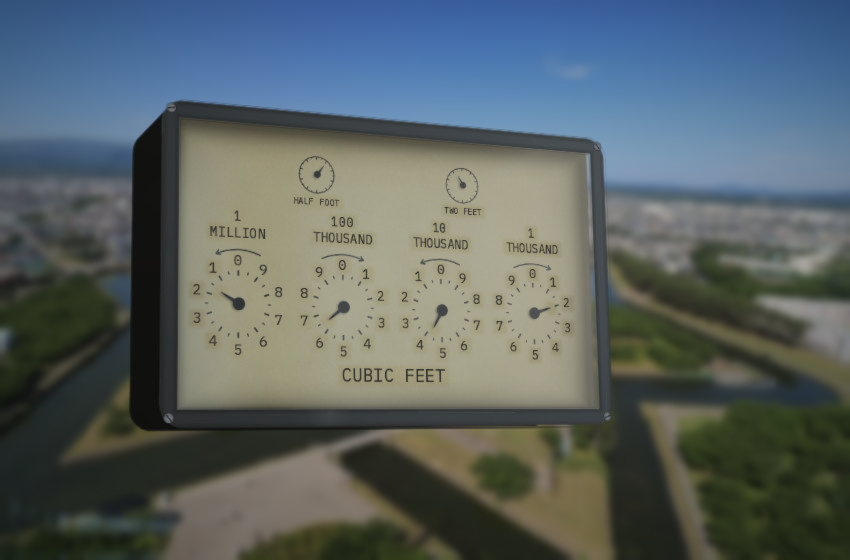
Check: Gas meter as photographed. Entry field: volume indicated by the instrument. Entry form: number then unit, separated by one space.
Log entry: 164200 ft³
